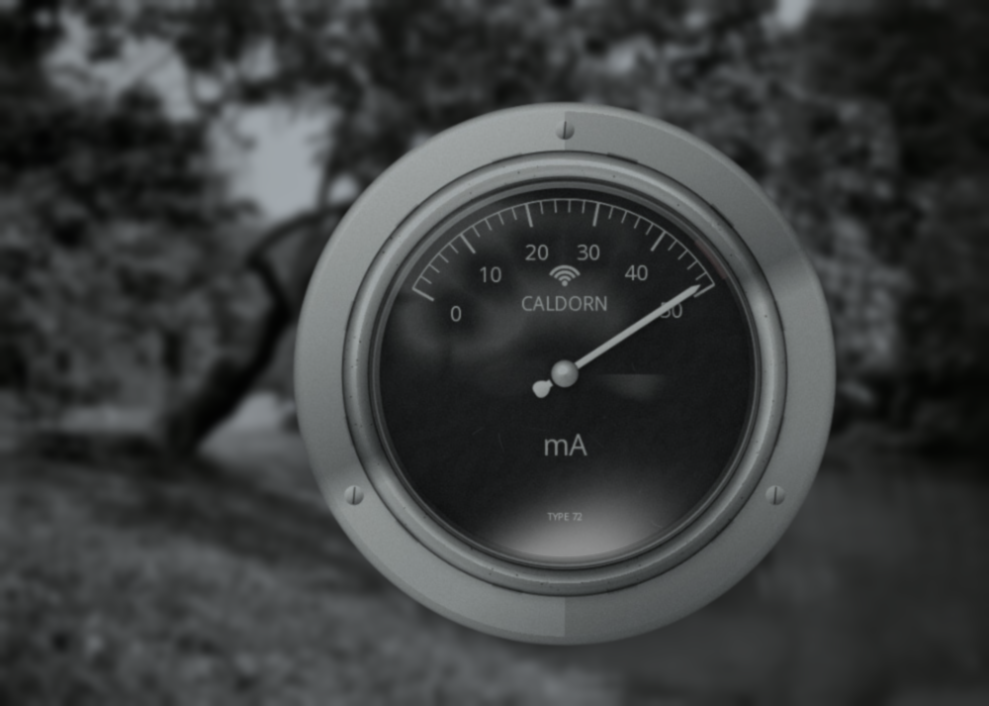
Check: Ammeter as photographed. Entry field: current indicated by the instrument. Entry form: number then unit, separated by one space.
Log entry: 49 mA
